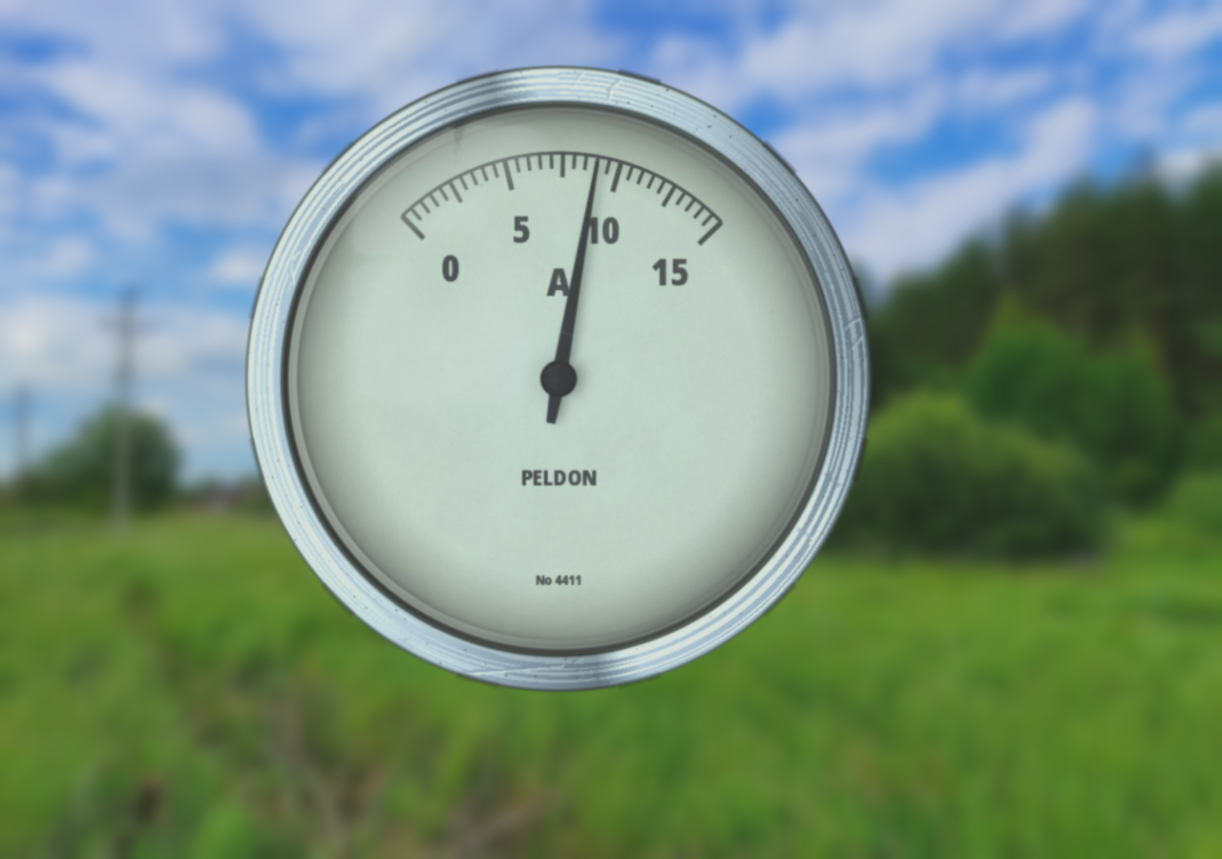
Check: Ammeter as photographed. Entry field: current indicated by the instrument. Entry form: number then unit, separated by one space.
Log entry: 9 A
